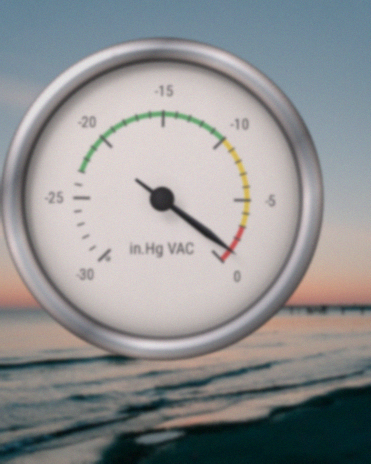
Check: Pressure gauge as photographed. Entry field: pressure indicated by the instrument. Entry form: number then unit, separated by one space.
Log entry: -1 inHg
